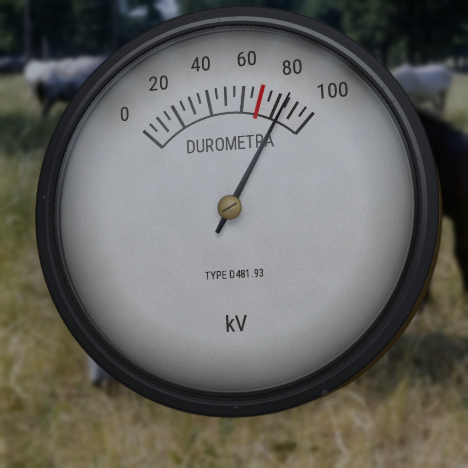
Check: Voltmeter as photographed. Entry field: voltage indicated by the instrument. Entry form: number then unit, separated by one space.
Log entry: 85 kV
